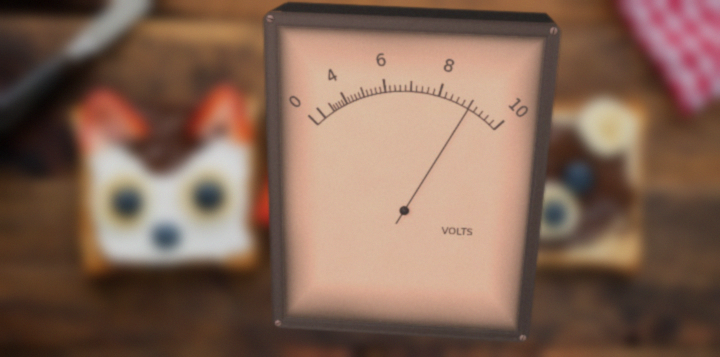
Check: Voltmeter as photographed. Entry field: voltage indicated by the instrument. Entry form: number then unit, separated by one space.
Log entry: 9 V
